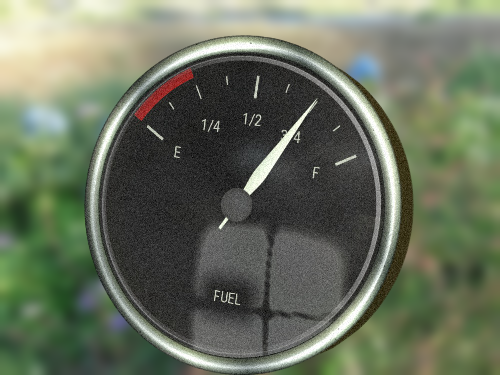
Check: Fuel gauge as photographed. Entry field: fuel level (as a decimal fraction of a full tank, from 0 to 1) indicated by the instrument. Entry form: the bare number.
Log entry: 0.75
